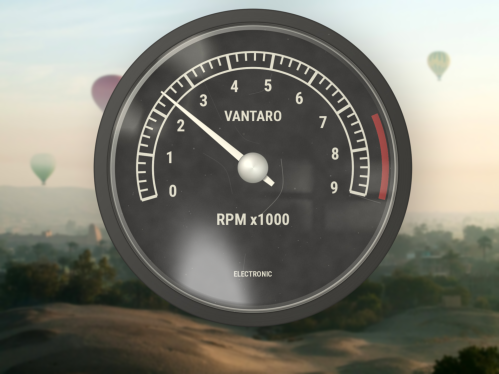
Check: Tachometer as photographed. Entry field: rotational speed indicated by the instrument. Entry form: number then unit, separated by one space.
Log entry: 2400 rpm
